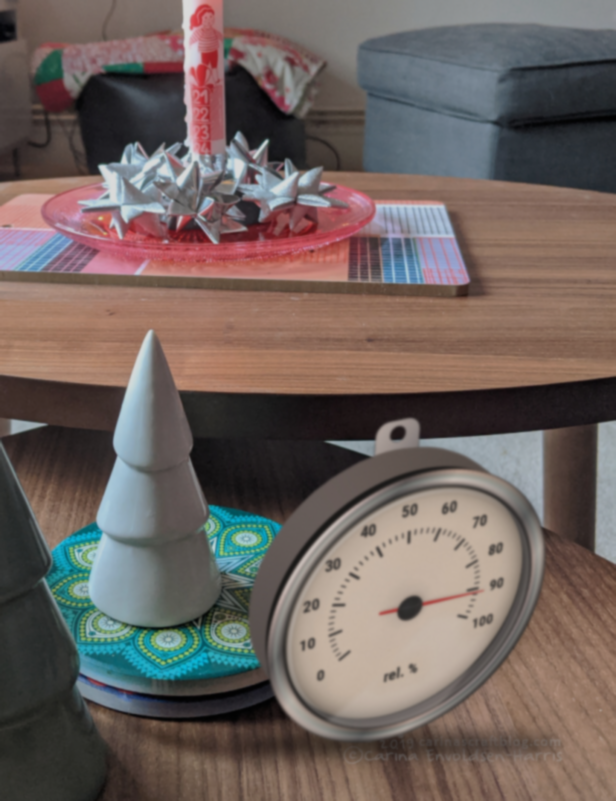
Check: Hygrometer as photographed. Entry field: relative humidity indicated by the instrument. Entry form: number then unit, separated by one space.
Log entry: 90 %
